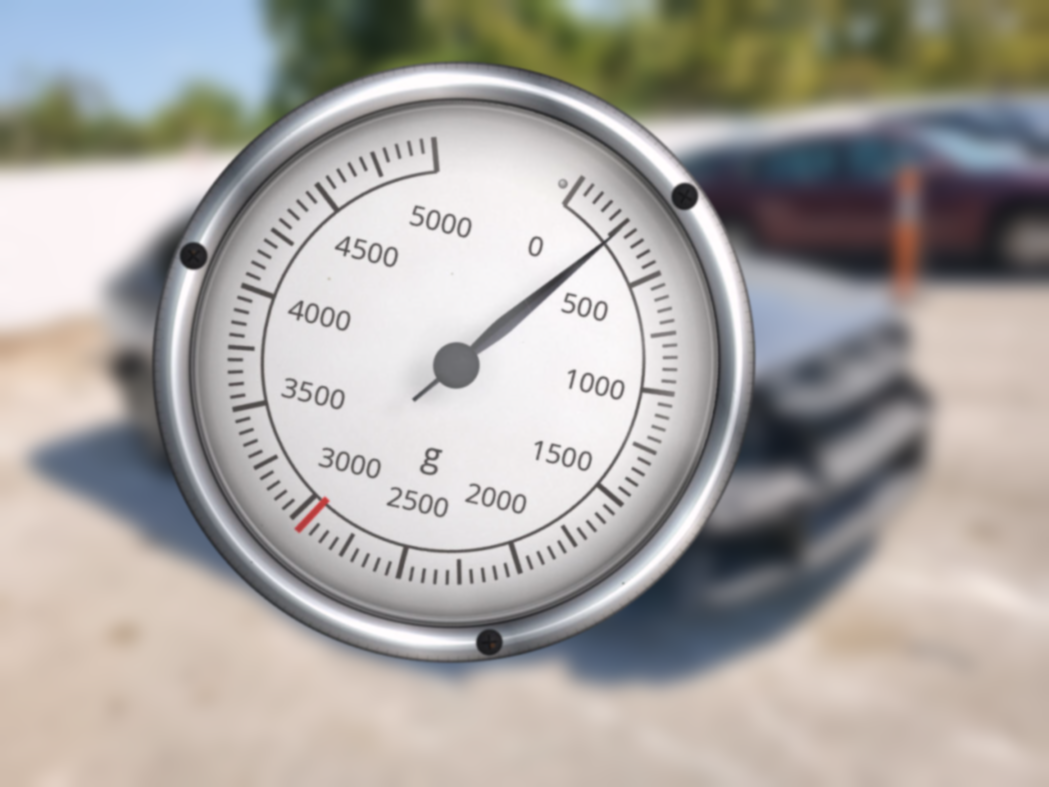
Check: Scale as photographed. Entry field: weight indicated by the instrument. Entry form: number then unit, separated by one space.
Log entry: 250 g
